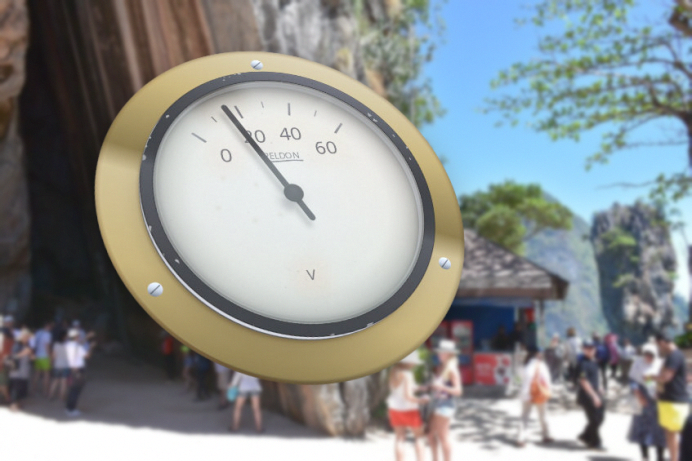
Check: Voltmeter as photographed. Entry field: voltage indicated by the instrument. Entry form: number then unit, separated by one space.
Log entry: 15 V
